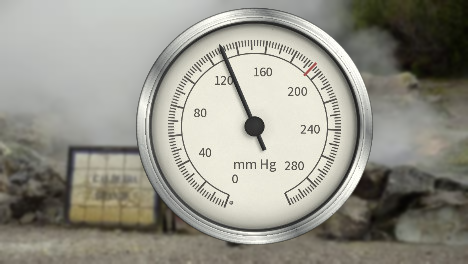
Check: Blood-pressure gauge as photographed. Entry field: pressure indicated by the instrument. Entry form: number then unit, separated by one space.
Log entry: 130 mmHg
